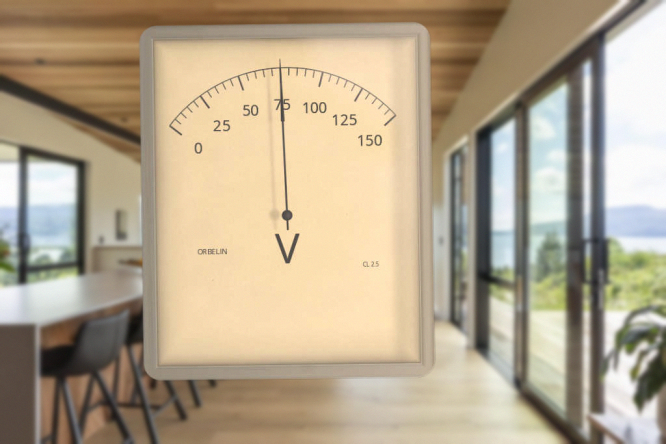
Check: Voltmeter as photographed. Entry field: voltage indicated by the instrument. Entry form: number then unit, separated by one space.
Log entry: 75 V
